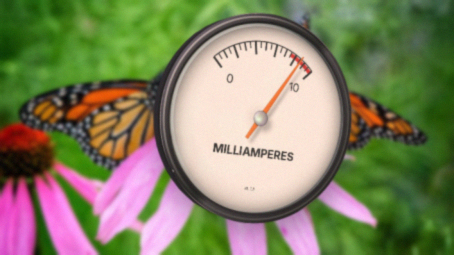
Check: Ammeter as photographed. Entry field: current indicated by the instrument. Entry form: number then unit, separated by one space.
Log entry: 8.5 mA
